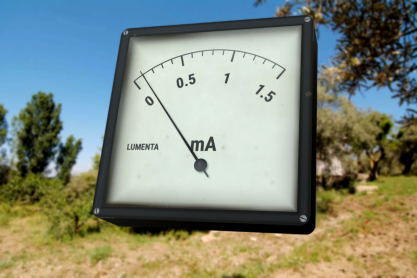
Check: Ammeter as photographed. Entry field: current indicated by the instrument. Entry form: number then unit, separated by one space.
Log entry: 0.1 mA
